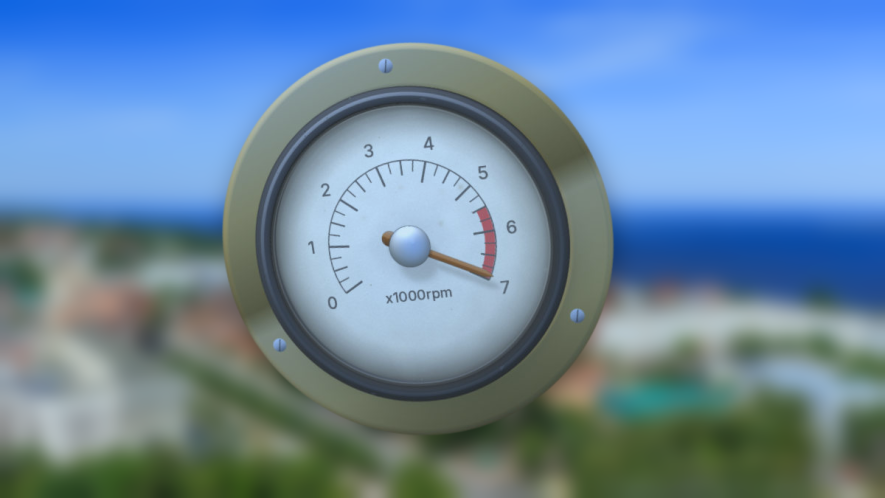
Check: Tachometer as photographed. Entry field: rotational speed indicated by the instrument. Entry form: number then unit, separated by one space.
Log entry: 6875 rpm
